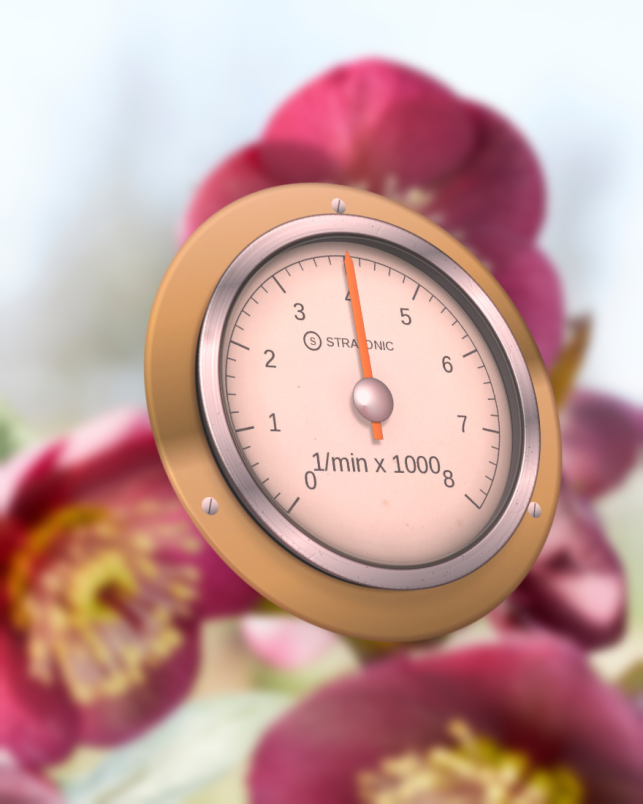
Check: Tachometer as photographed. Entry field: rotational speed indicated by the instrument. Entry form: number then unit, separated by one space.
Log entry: 4000 rpm
